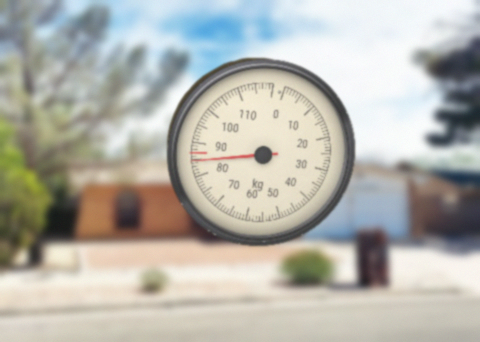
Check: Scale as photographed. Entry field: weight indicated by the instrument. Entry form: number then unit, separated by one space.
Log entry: 85 kg
